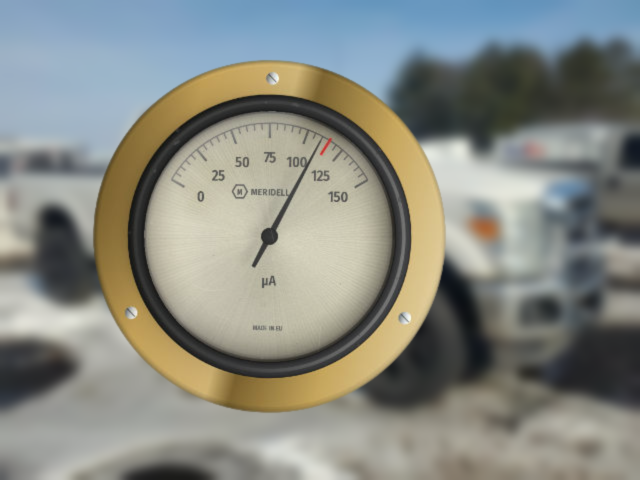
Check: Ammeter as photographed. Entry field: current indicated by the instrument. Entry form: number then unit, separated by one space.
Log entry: 110 µA
